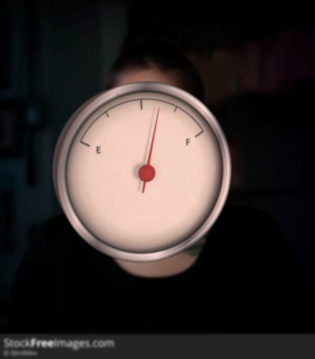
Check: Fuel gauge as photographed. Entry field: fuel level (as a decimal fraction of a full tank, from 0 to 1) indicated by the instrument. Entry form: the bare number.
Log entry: 0.625
